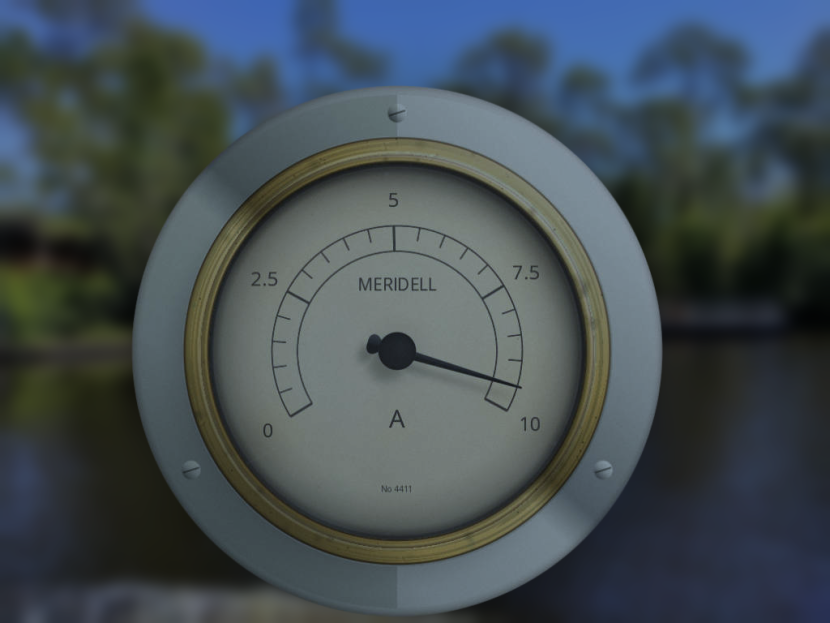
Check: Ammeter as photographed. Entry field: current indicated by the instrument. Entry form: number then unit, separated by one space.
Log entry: 9.5 A
